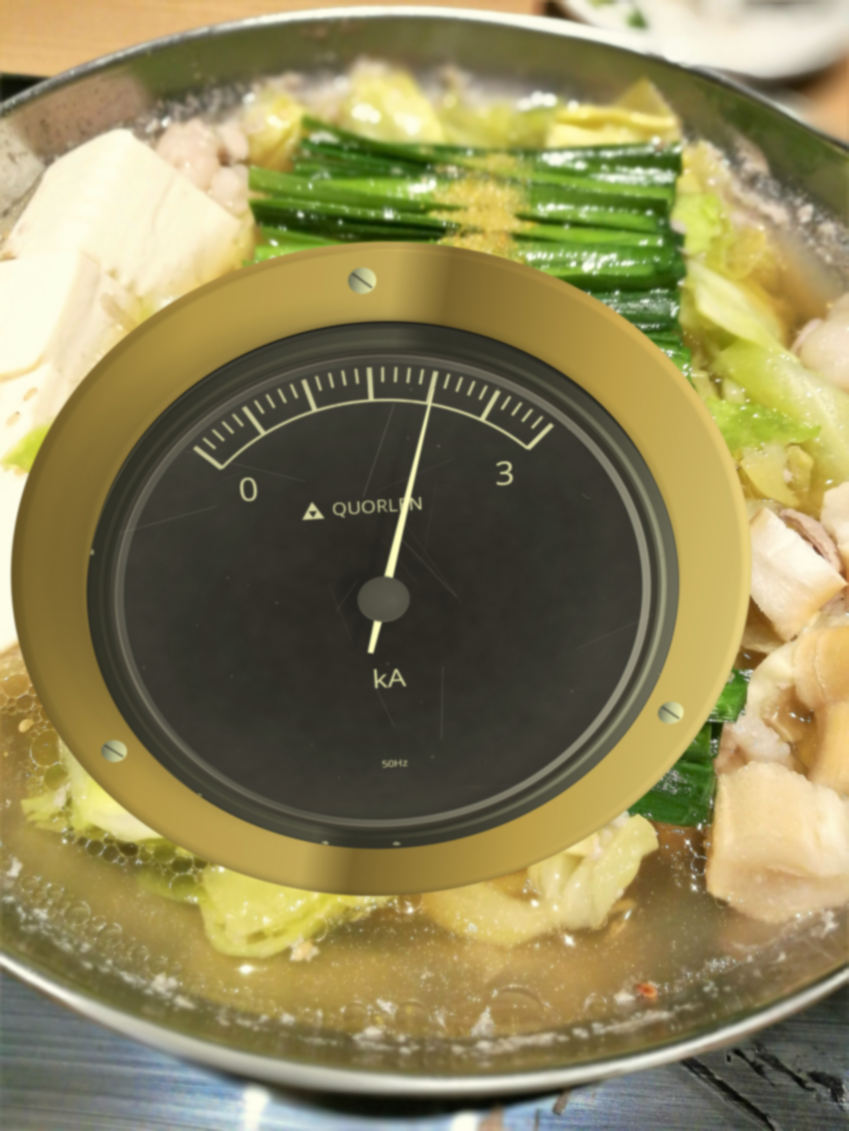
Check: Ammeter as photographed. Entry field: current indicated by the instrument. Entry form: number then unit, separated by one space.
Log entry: 2 kA
